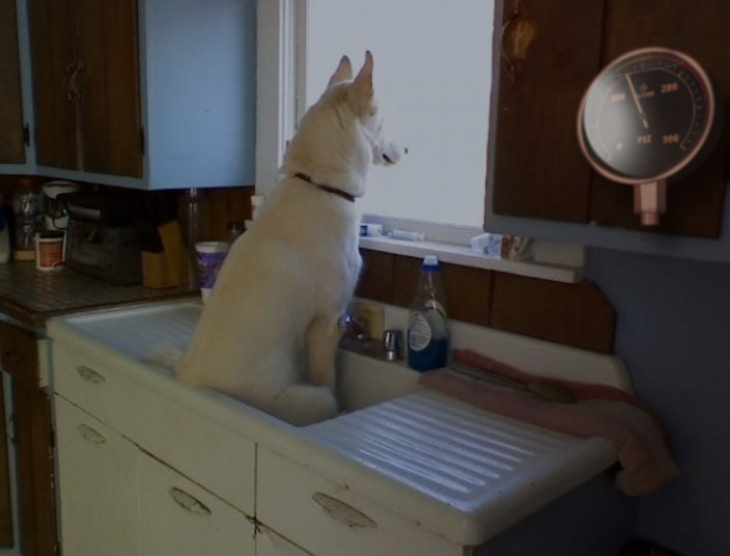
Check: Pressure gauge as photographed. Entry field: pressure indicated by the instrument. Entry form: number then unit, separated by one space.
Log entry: 130 psi
